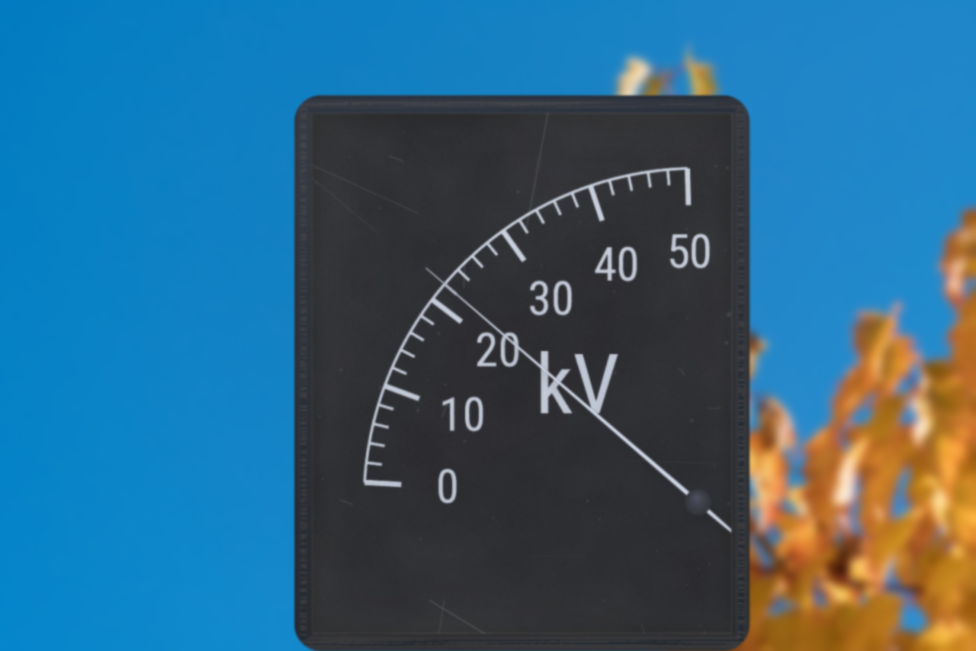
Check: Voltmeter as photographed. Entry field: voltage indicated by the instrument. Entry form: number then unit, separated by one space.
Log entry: 22 kV
